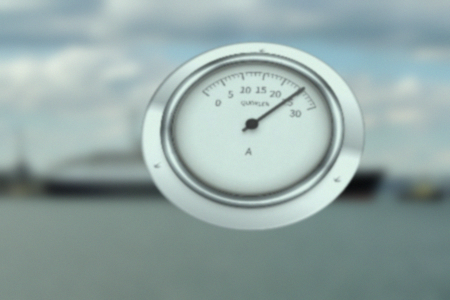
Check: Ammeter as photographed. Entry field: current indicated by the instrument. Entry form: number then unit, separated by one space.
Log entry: 25 A
